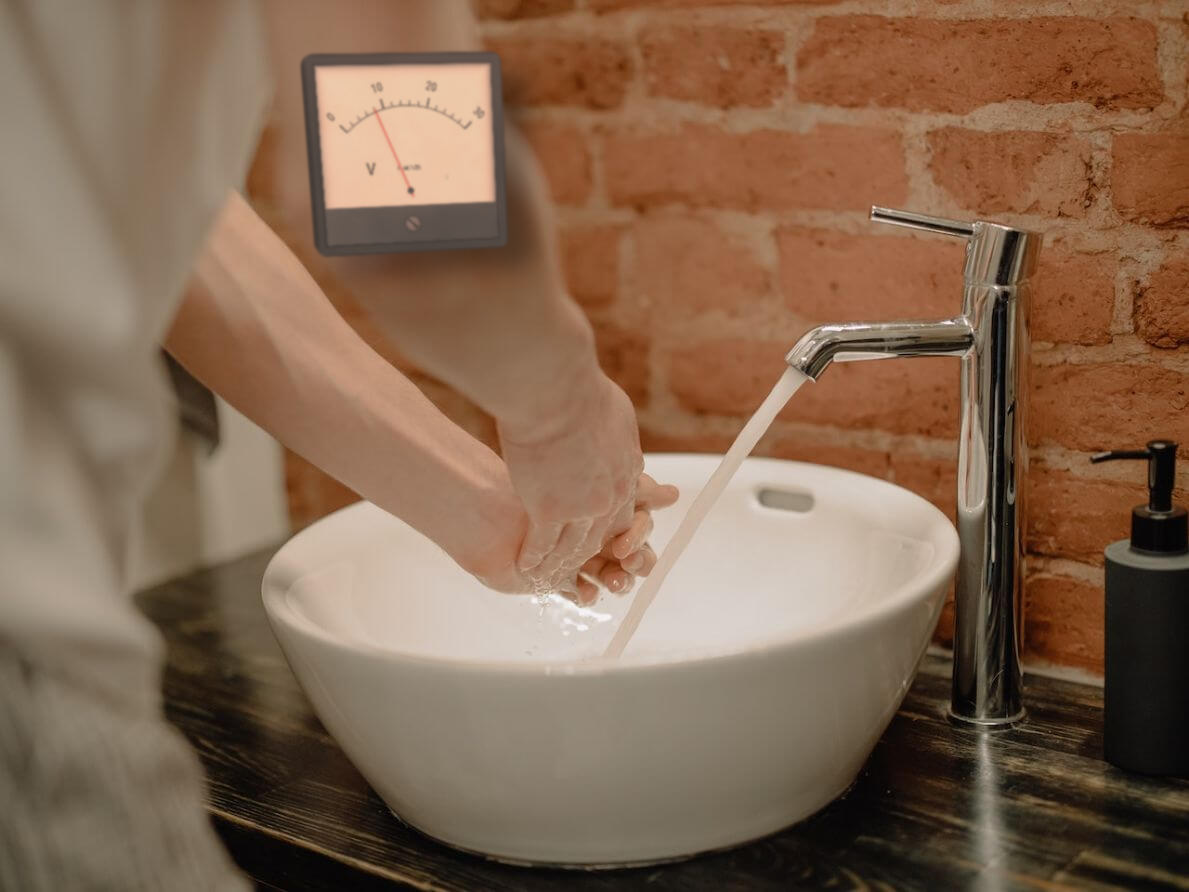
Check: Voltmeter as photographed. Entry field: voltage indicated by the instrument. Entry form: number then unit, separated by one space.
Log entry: 8 V
